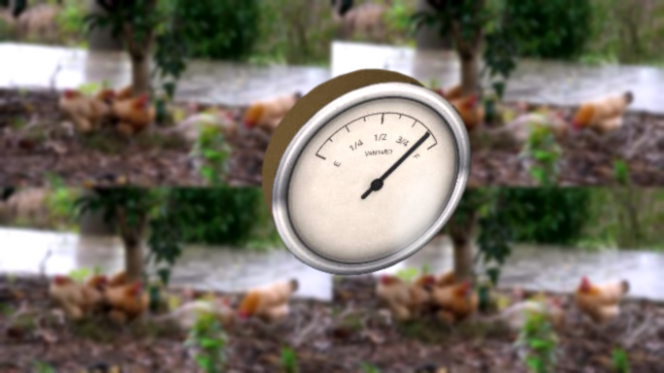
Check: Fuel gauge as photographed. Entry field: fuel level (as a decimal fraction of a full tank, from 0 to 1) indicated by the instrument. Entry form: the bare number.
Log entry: 0.875
